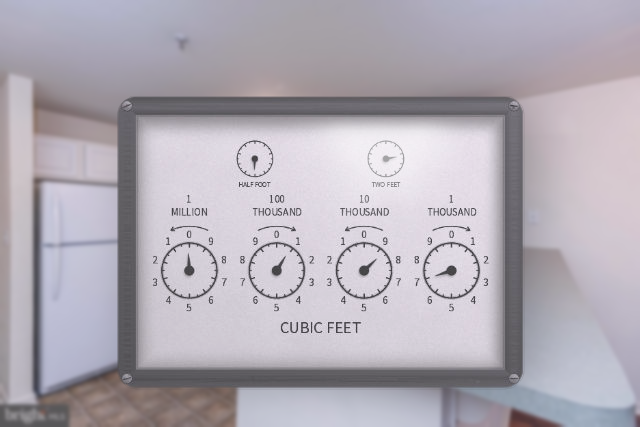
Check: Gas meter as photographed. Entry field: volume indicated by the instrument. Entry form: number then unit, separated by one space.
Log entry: 8700 ft³
